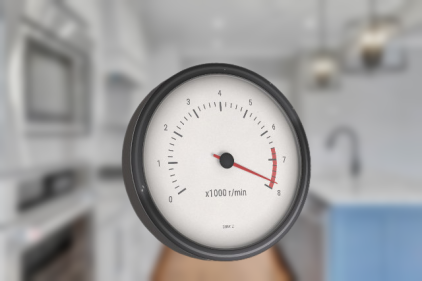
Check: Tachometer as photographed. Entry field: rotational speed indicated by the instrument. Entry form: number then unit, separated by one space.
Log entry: 7800 rpm
